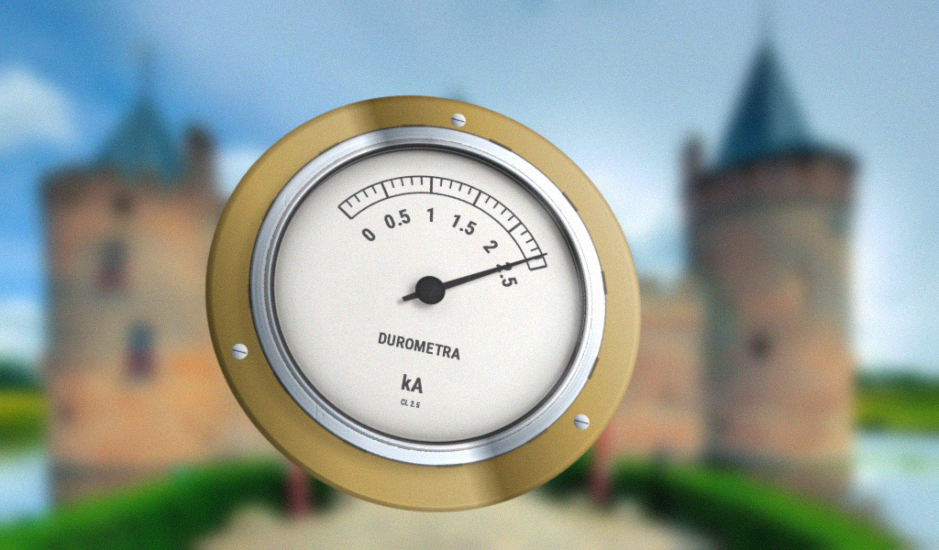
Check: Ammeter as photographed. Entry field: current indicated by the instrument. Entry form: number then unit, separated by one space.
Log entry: 2.4 kA
